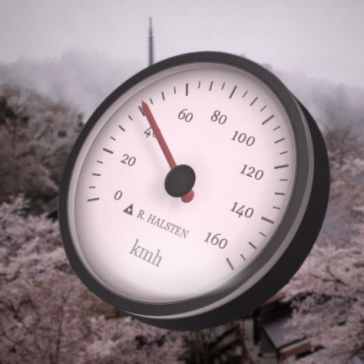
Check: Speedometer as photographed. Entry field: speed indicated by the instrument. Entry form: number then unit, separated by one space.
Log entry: 42.5 km/h
